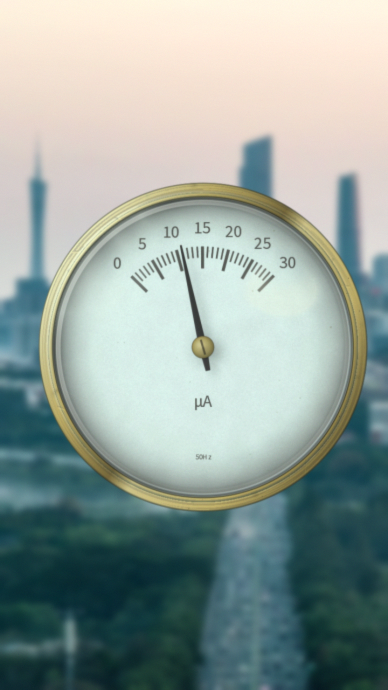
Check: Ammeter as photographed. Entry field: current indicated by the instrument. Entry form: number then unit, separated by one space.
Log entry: 11 µA
